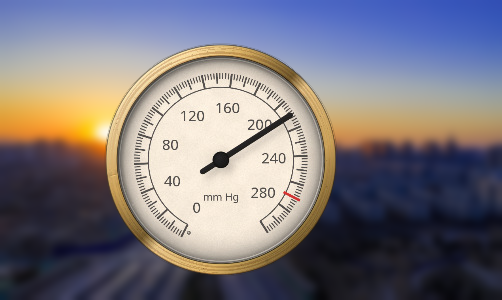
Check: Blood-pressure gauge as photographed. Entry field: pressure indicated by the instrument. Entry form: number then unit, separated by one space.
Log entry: 210 mmHg
